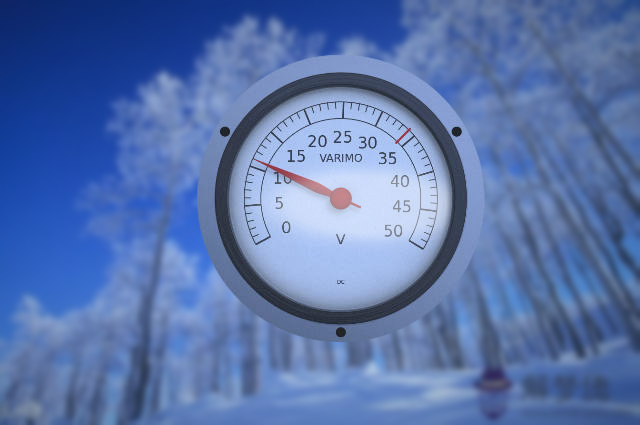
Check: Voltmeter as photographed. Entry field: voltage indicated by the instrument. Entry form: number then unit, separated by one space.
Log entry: 11 V
